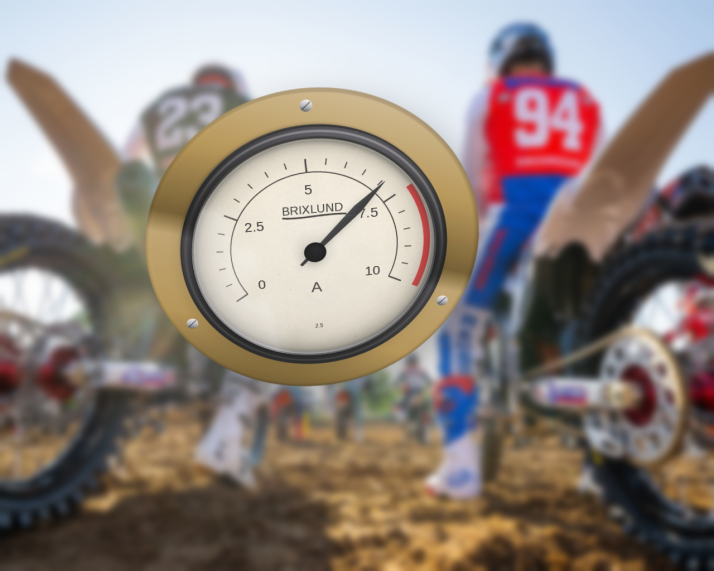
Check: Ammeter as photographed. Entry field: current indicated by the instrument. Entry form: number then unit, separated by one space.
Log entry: 7 A
